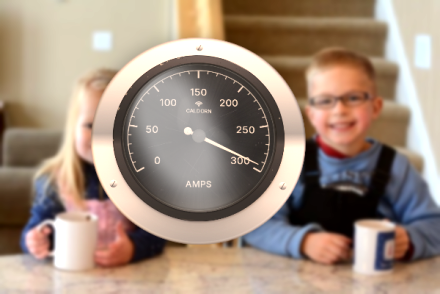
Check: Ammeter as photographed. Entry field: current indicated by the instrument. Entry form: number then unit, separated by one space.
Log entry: 295 A
